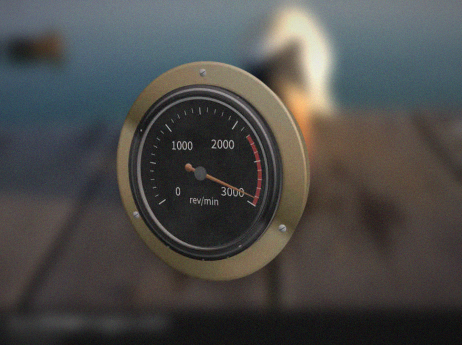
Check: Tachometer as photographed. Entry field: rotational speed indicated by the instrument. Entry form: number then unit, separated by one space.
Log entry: 2900 rpm
